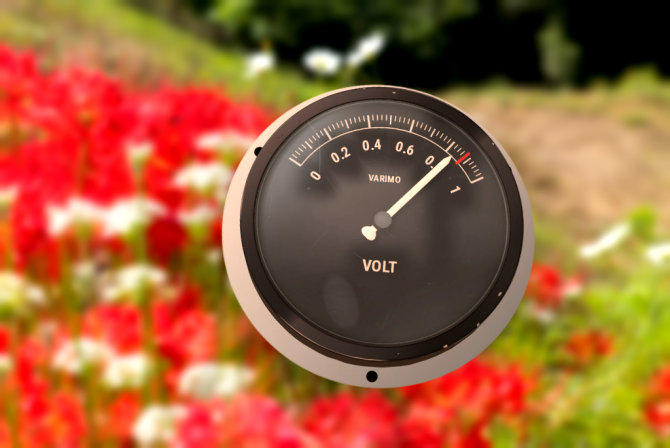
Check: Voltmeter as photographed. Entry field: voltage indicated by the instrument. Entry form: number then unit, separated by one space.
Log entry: 0.84 V
